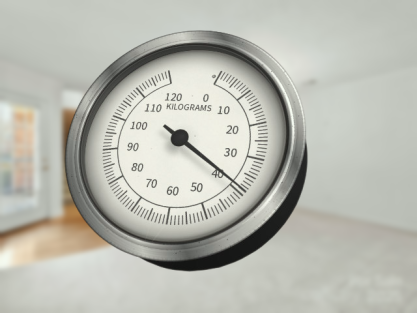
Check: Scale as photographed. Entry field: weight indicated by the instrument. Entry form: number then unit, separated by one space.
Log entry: 39 kg
